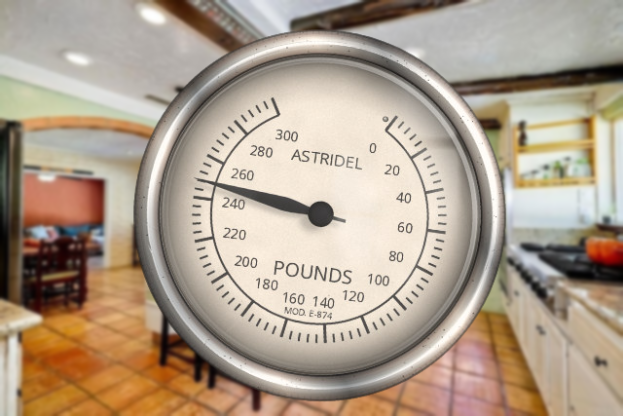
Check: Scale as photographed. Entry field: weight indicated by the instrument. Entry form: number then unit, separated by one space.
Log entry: 248 lb
